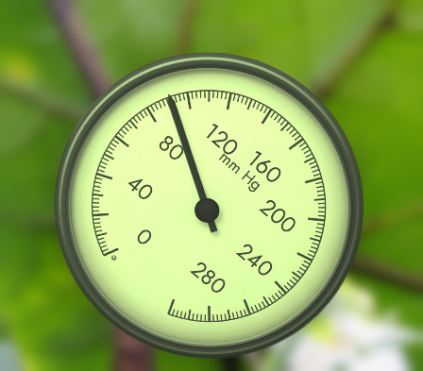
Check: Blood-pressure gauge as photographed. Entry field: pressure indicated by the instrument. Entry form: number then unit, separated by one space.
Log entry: 92 mmHg
